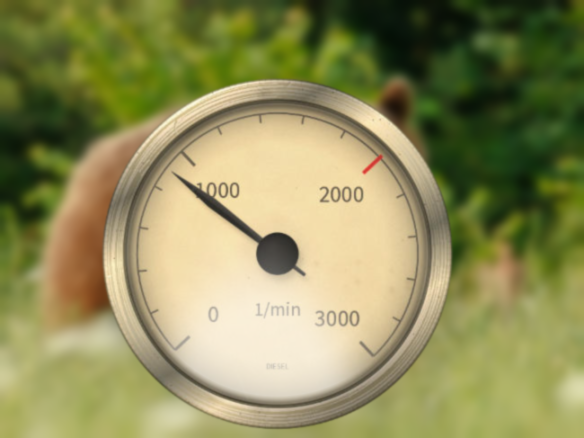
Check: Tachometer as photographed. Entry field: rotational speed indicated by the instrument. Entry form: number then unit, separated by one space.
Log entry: 900 rpm
